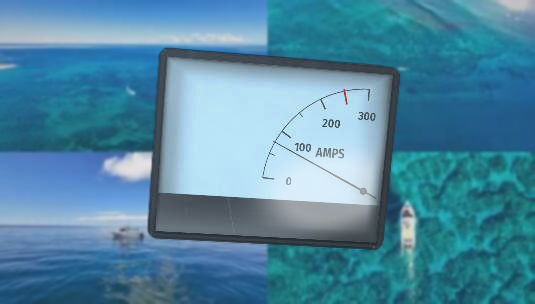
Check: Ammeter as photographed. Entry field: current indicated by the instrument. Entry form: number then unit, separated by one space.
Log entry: 75 A
